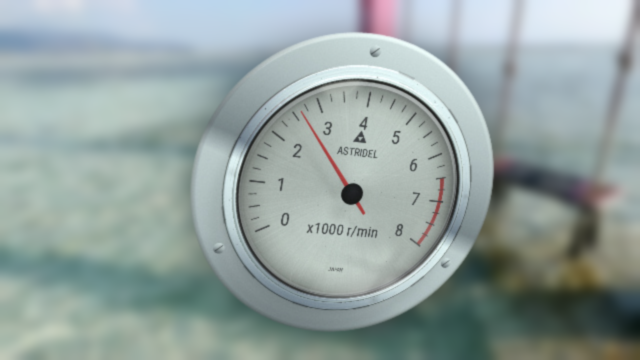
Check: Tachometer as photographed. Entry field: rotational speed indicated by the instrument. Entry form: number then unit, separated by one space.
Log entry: 2625 rpm
